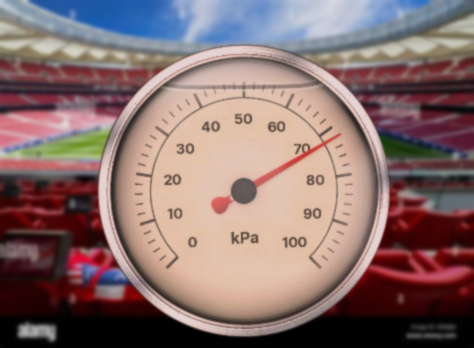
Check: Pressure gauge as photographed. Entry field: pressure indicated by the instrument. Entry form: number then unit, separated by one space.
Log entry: 72 kPa
